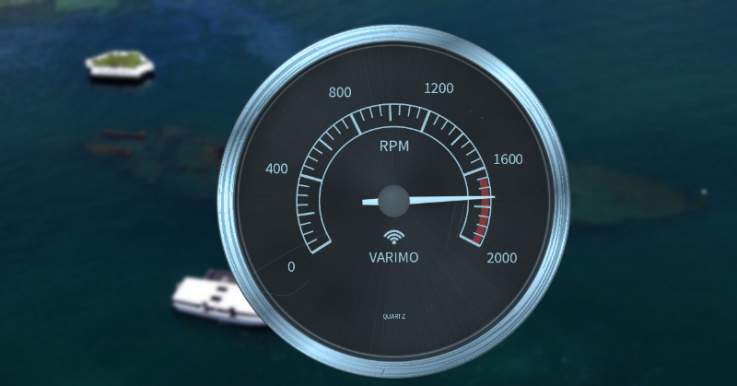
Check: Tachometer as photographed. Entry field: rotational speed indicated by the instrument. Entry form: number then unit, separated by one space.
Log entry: 1750 rpm
